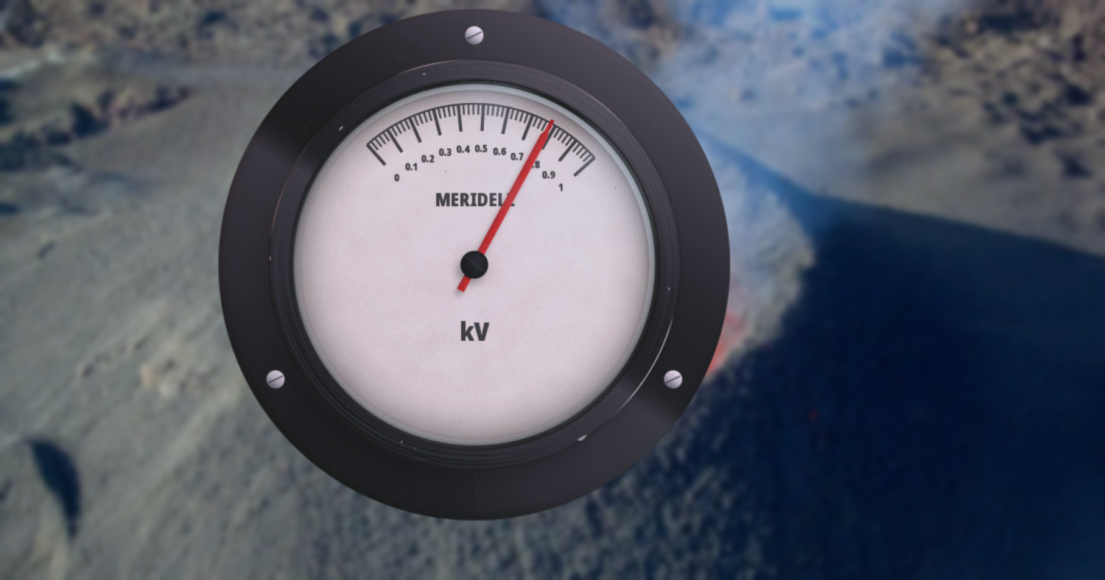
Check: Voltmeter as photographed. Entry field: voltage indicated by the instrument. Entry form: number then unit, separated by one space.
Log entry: 0.78 kV
